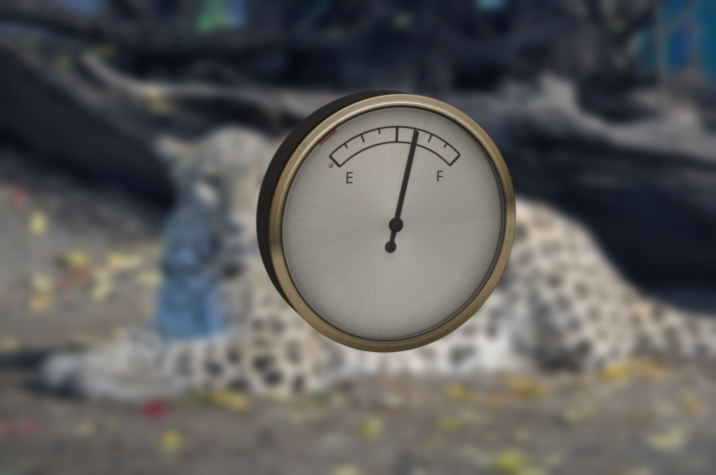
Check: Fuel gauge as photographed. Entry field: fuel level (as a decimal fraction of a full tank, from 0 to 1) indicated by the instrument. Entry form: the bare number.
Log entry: 0.625
